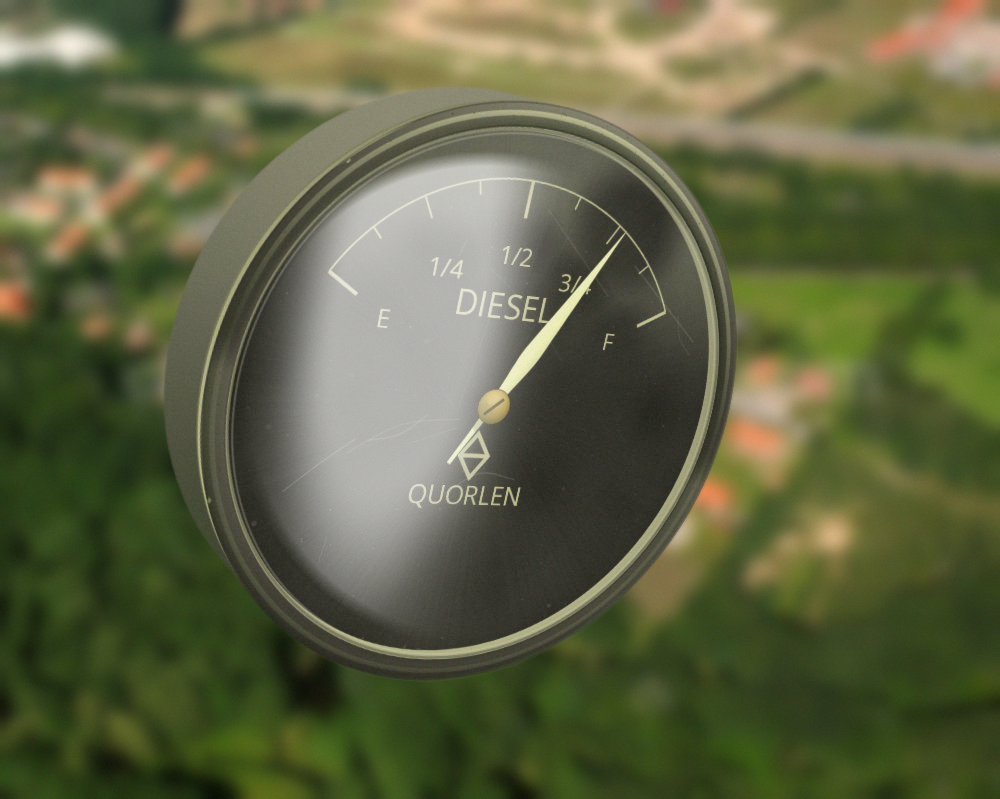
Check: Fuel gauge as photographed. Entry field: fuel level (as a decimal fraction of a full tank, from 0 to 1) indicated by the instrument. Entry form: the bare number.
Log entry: 0.75
